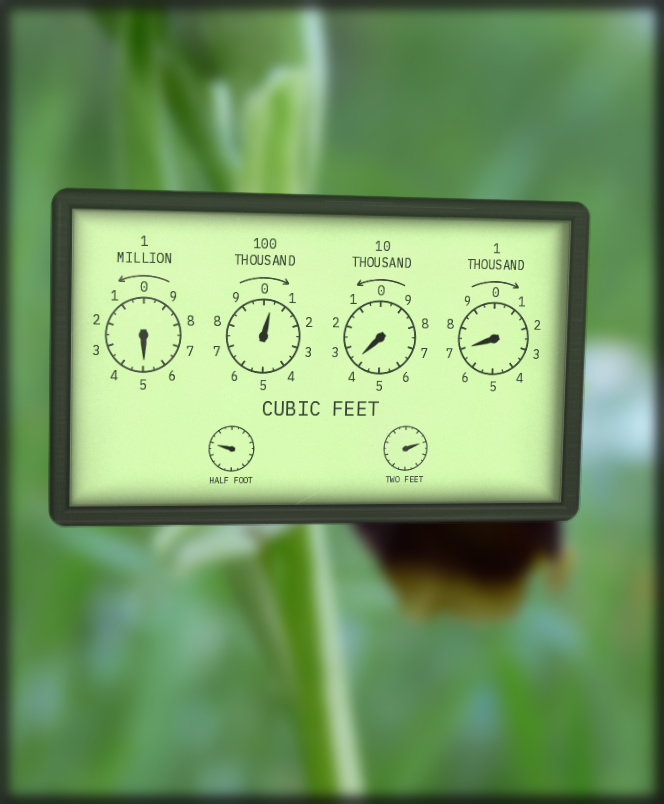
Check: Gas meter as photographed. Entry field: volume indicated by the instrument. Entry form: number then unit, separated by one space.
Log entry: 503700 ft³
